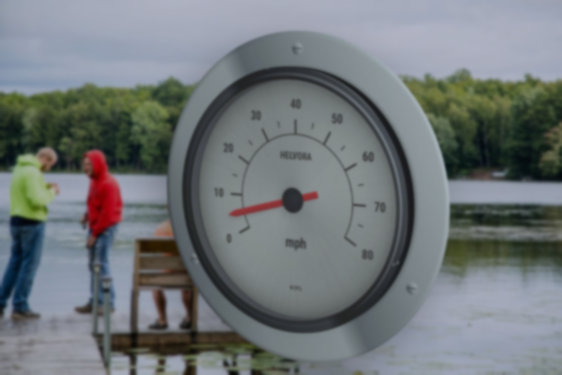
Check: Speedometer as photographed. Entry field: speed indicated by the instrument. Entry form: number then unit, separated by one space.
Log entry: 5 mph
